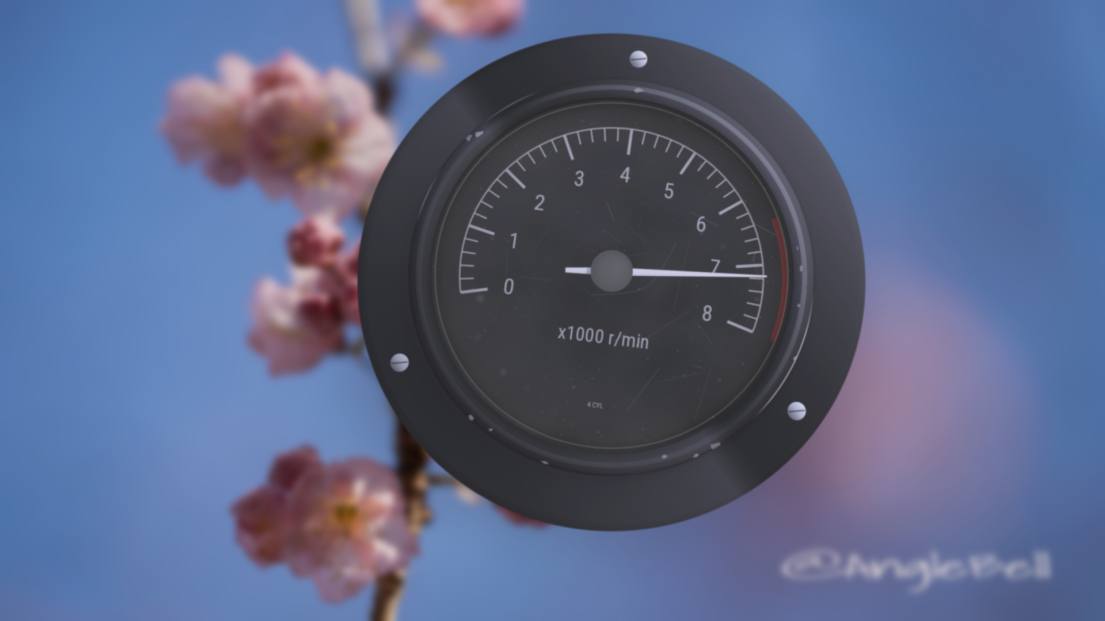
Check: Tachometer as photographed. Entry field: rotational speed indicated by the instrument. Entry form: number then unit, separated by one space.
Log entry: 7200 rpm
